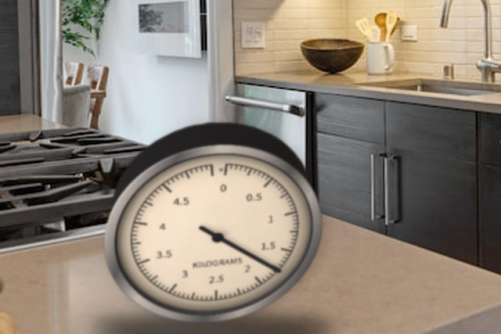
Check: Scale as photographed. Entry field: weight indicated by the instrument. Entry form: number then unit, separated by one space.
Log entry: 1.75 kg
